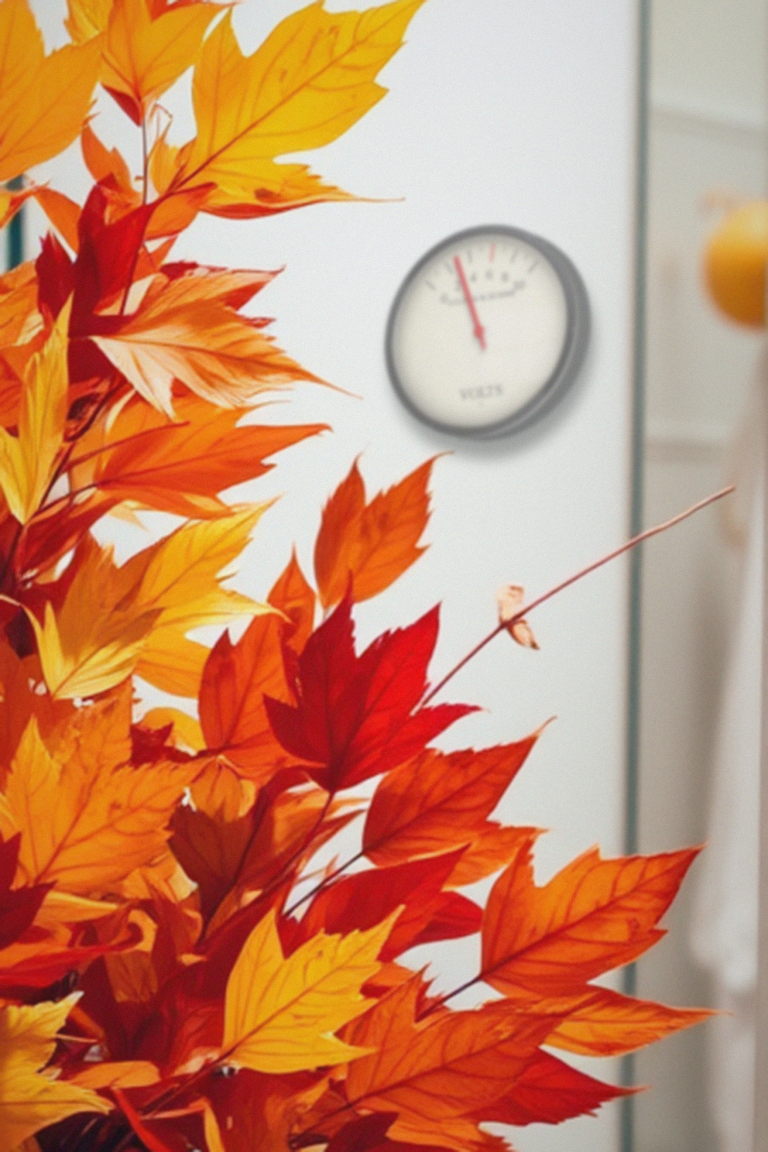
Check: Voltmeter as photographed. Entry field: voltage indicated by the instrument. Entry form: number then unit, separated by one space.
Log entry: 3 V
